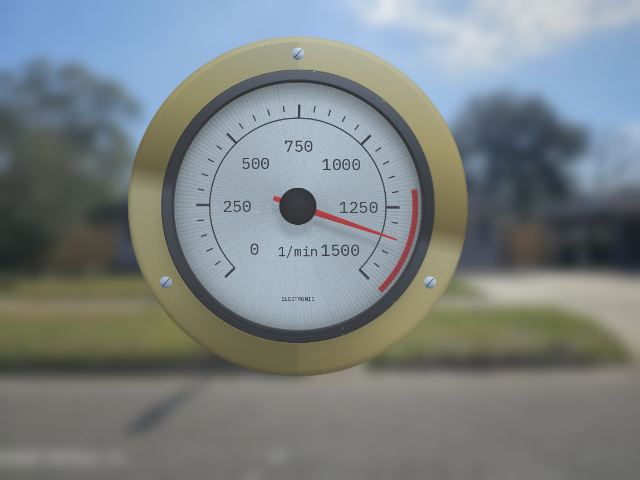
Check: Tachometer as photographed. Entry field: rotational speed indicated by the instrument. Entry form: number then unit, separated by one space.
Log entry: 1350 rpm
